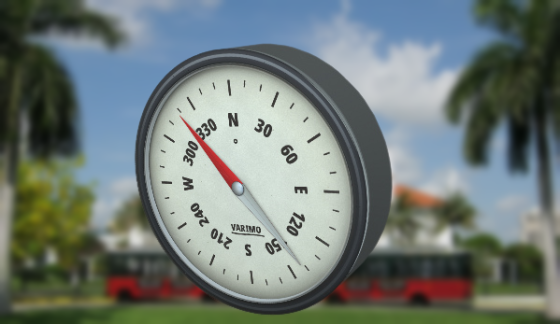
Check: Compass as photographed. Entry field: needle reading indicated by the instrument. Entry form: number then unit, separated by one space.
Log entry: 320 °
